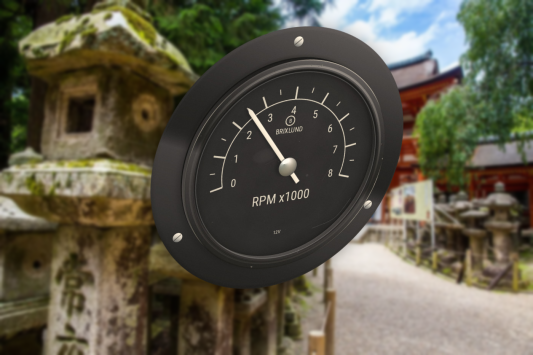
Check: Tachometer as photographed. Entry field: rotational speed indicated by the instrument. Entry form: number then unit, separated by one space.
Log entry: 2500 rpm
